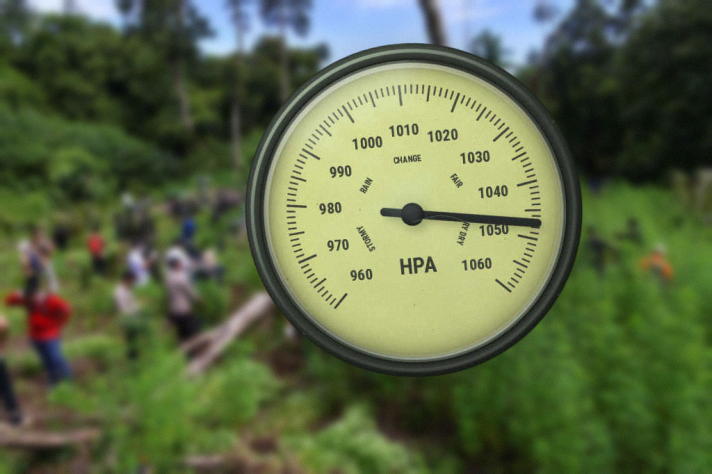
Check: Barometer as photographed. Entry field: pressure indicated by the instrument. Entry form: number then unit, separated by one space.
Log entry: 1047 hPa
